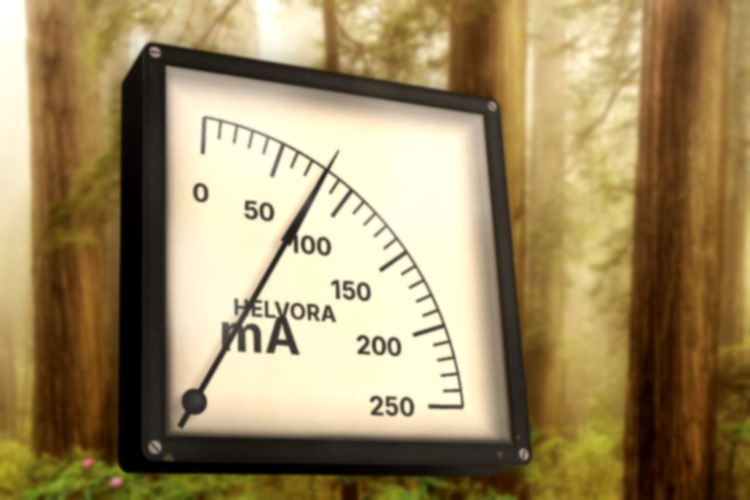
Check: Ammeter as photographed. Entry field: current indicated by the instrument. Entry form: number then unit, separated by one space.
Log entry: 80 mA
